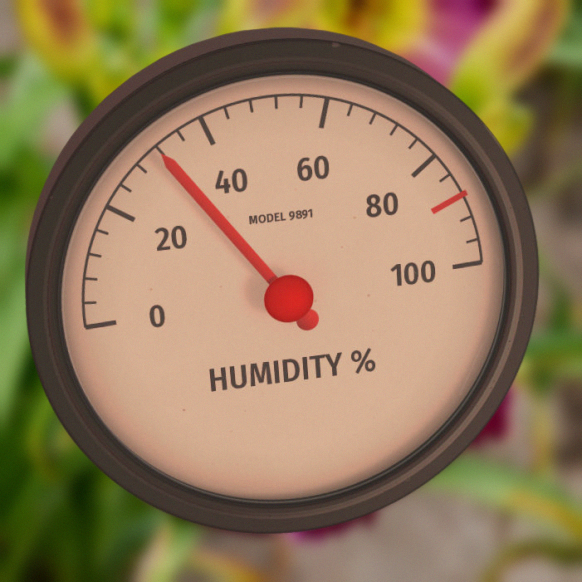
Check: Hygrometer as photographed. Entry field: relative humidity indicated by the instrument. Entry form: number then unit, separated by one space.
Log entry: 32 %
